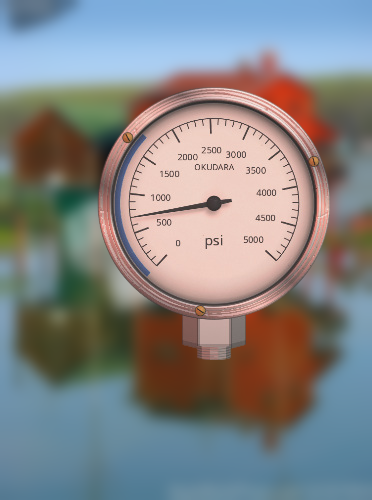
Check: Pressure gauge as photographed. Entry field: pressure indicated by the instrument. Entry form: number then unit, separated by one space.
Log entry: 700 psi
